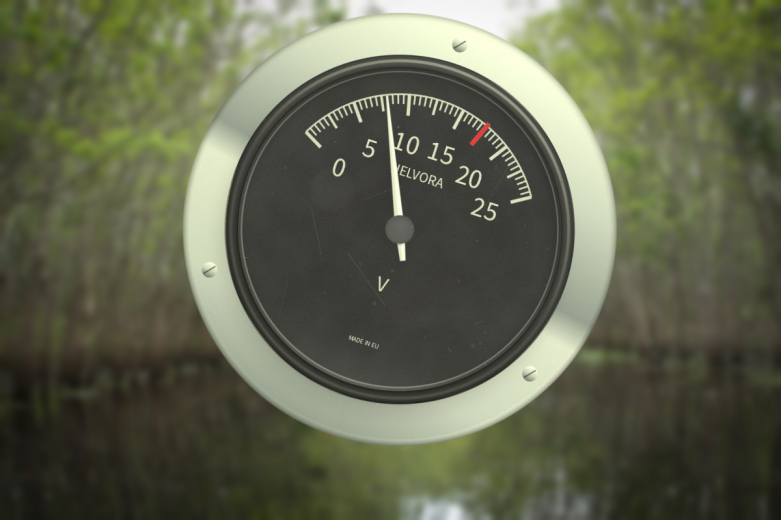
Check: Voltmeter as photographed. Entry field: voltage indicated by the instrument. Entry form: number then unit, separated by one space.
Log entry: 8 V
